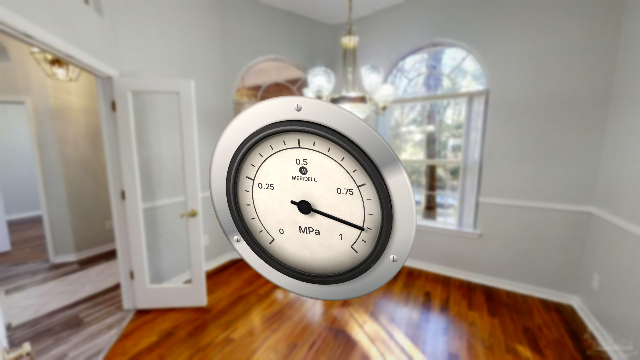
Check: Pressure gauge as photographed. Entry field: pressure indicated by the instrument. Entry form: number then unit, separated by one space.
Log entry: 0.9 MPa
